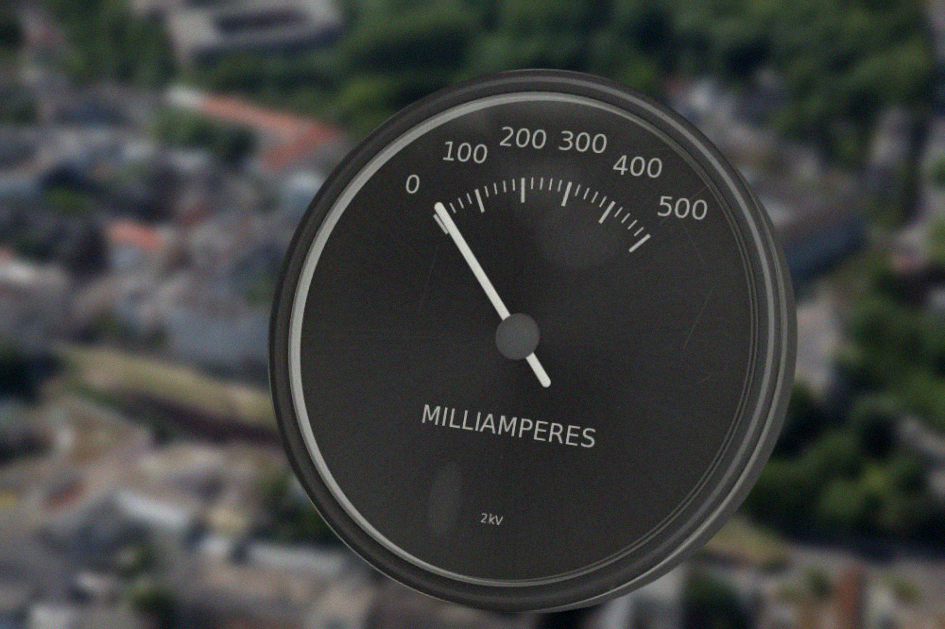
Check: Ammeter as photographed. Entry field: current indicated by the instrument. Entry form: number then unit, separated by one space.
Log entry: 20 mA
